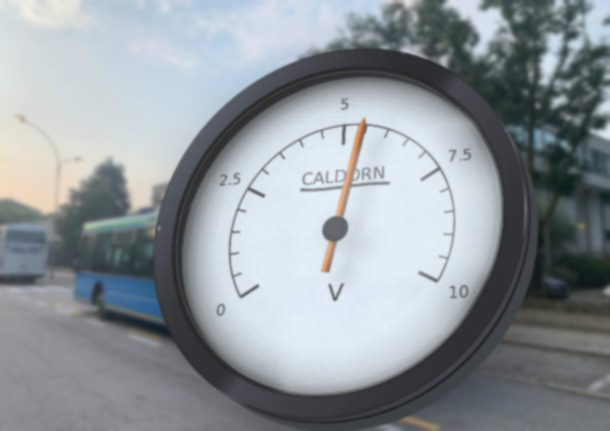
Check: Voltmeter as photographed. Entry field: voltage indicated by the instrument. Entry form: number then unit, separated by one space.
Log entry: 5.5 V
